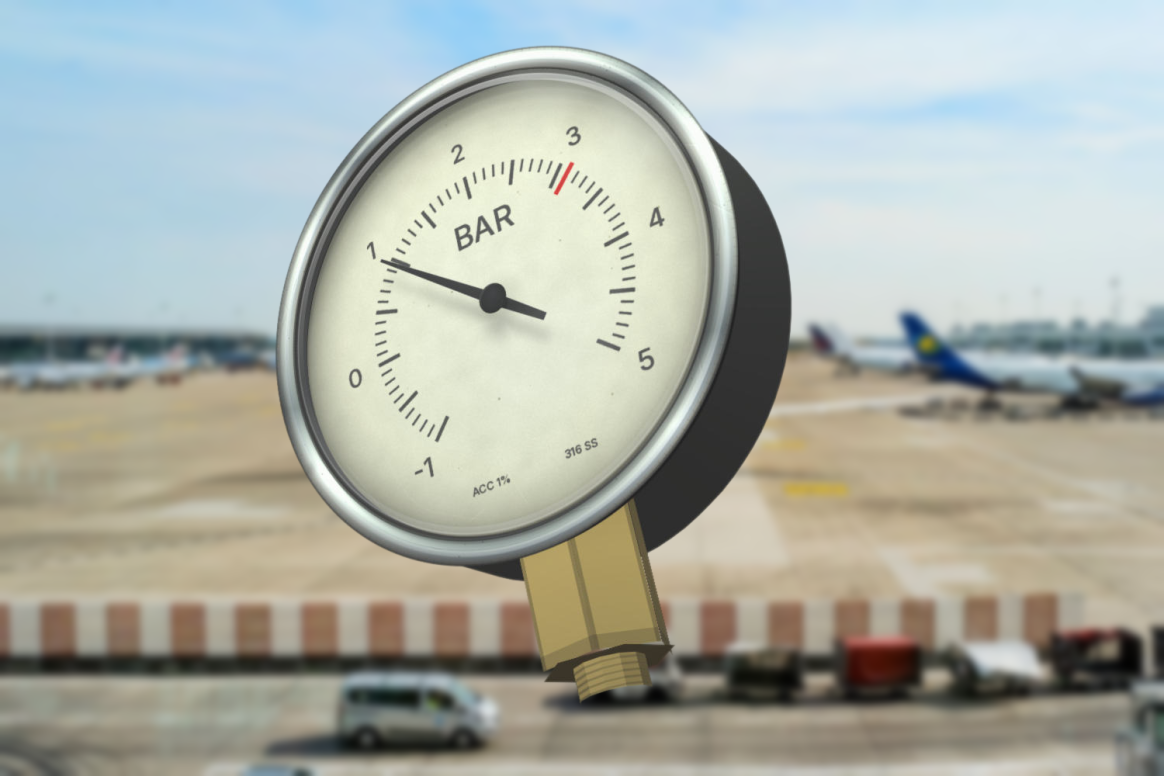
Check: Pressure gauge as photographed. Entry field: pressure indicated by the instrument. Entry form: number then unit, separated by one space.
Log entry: 0.95 bar
